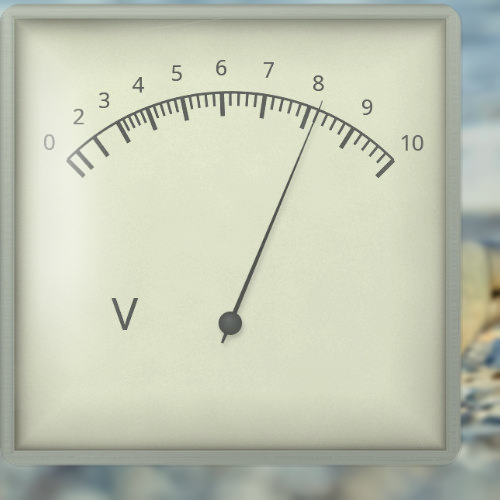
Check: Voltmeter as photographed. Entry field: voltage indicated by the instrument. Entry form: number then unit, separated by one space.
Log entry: 8.2 V
